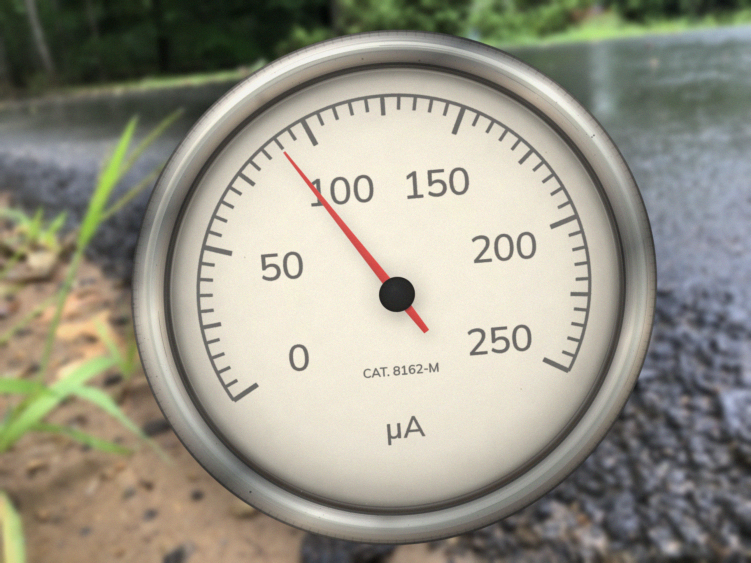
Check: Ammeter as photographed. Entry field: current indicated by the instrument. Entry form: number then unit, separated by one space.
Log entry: 90 µA
